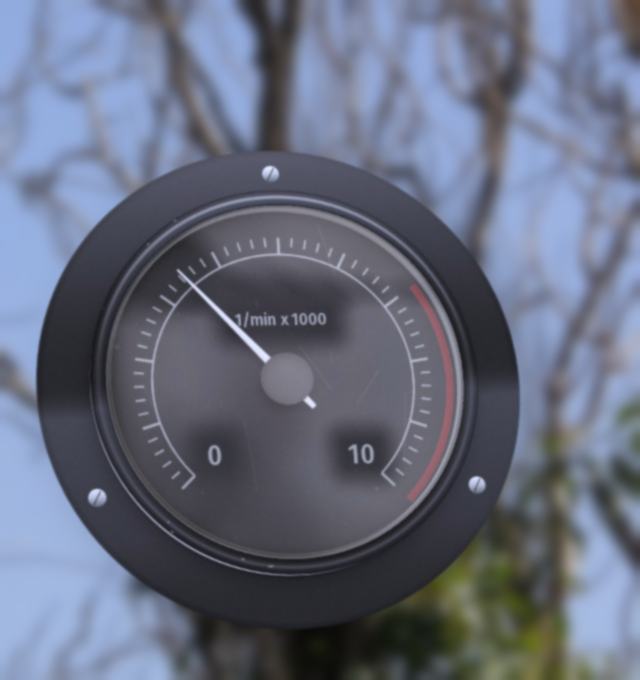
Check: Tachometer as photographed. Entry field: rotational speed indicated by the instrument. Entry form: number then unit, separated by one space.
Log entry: 3400 rpm
